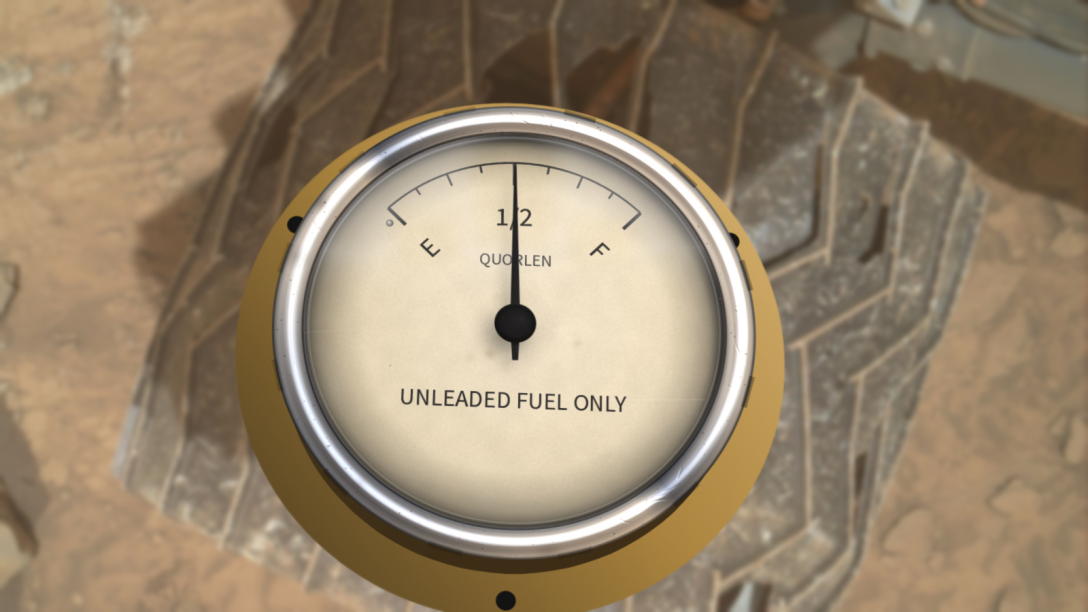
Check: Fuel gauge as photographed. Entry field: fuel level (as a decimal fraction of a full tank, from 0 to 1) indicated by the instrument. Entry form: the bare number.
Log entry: 0.5
